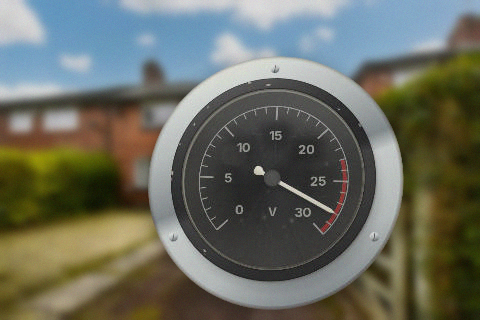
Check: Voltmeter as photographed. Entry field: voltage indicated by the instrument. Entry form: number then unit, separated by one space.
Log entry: 28 V
